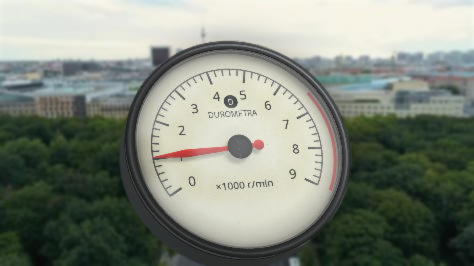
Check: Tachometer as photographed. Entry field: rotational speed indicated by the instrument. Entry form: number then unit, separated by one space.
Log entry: 1000 rpm
